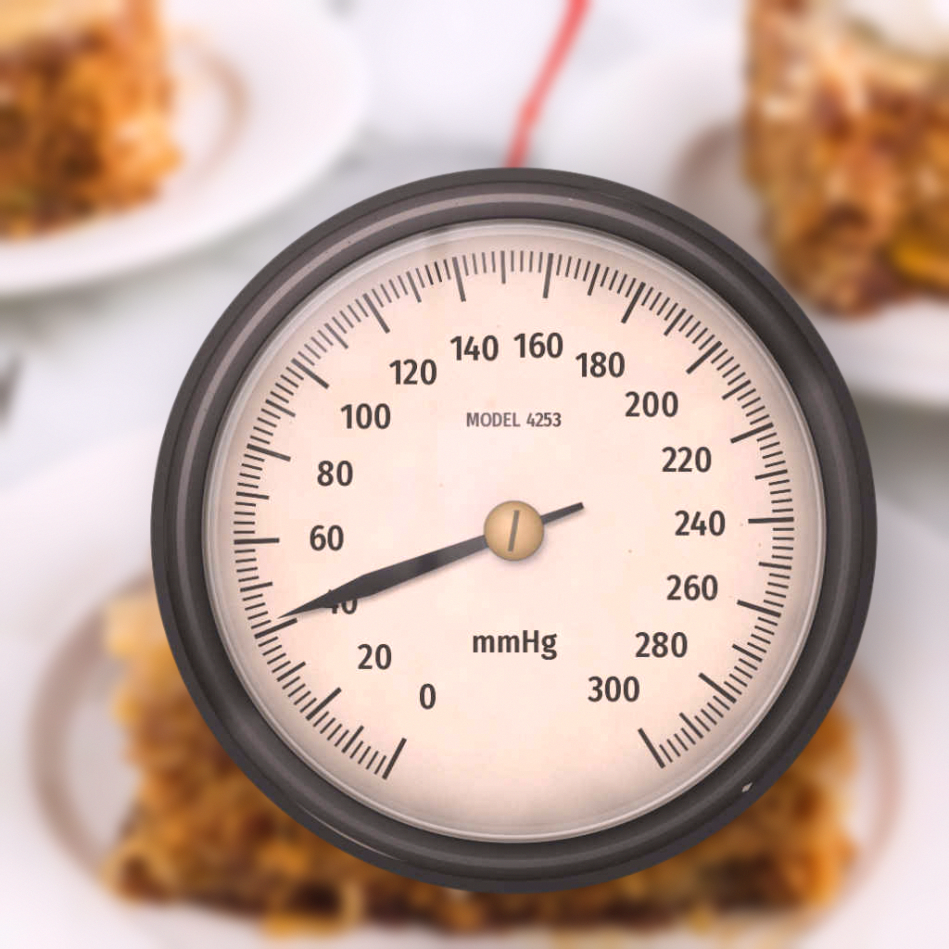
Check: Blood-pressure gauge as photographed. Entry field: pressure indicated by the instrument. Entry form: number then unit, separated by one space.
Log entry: 42 mmHg
